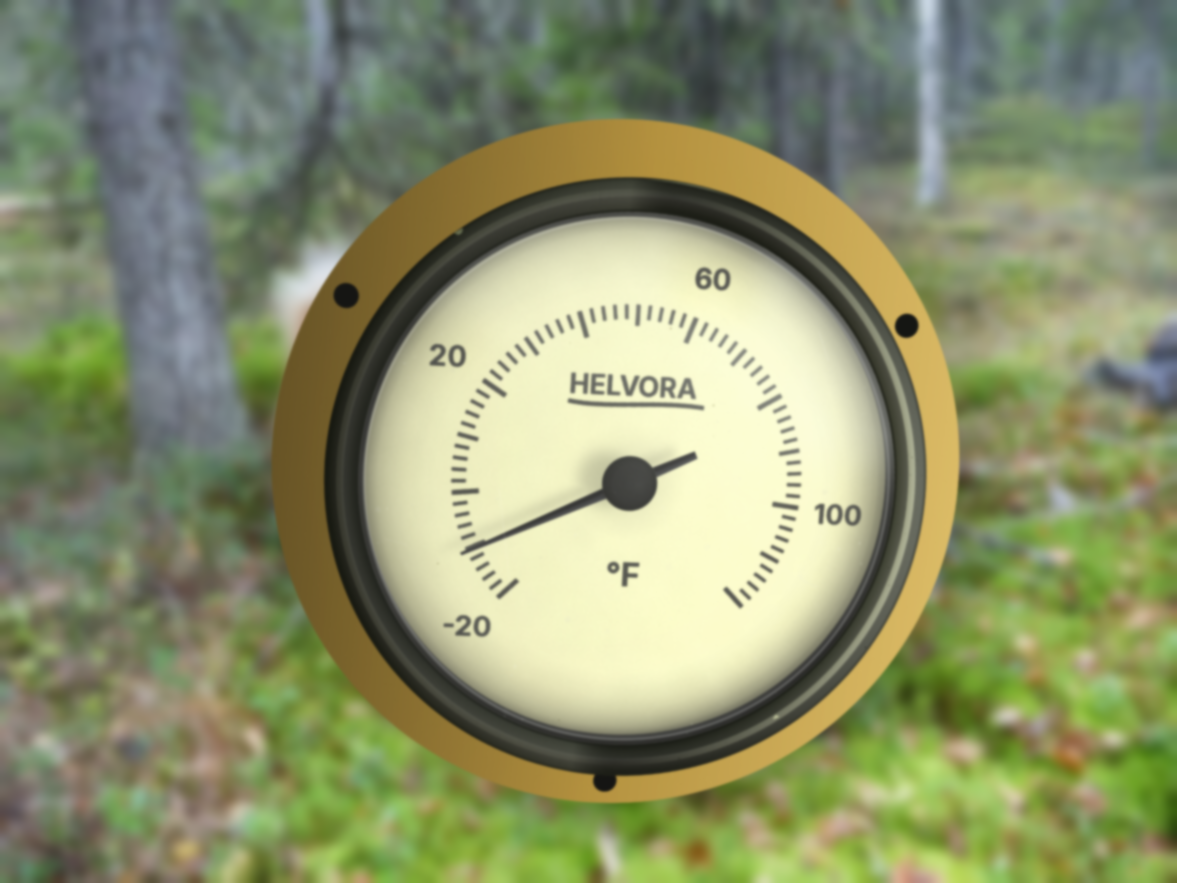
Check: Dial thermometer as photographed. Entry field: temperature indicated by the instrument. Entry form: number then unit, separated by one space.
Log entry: -10 °F
